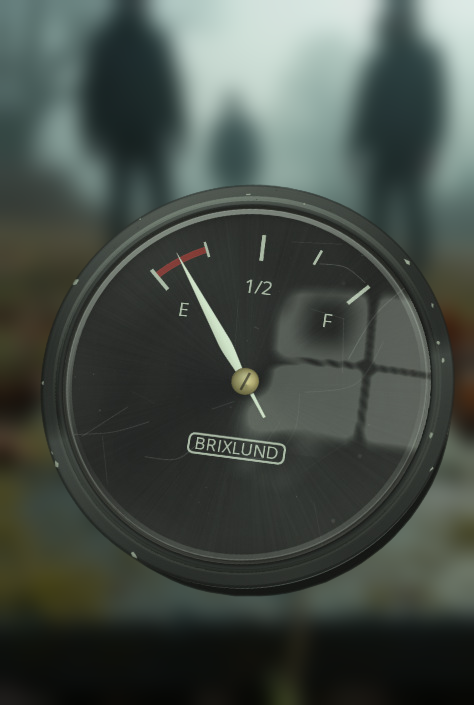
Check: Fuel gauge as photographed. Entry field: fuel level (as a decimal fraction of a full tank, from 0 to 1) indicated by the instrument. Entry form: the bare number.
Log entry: 0.125
